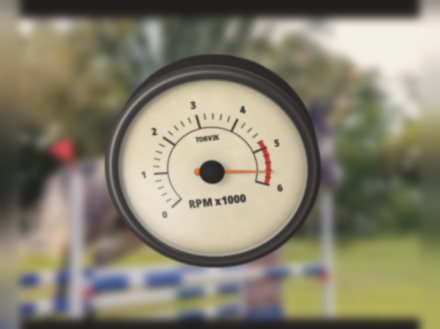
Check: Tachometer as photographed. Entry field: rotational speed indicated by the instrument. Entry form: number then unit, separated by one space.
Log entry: 5600 rpm
